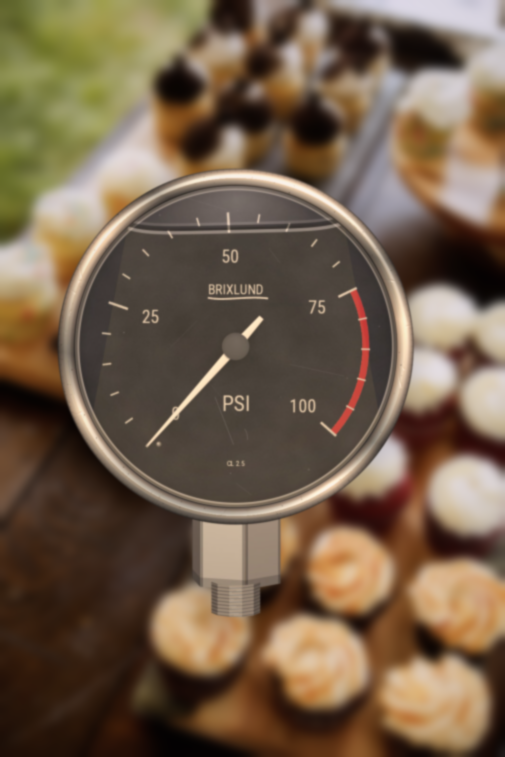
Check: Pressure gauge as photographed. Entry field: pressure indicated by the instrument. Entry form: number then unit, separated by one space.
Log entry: 0 psi
